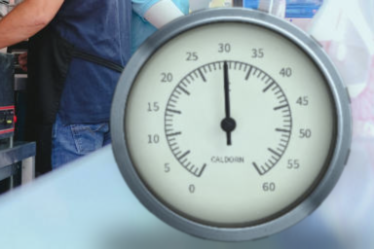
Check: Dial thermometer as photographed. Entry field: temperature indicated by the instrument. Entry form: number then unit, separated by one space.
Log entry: 30 °C
